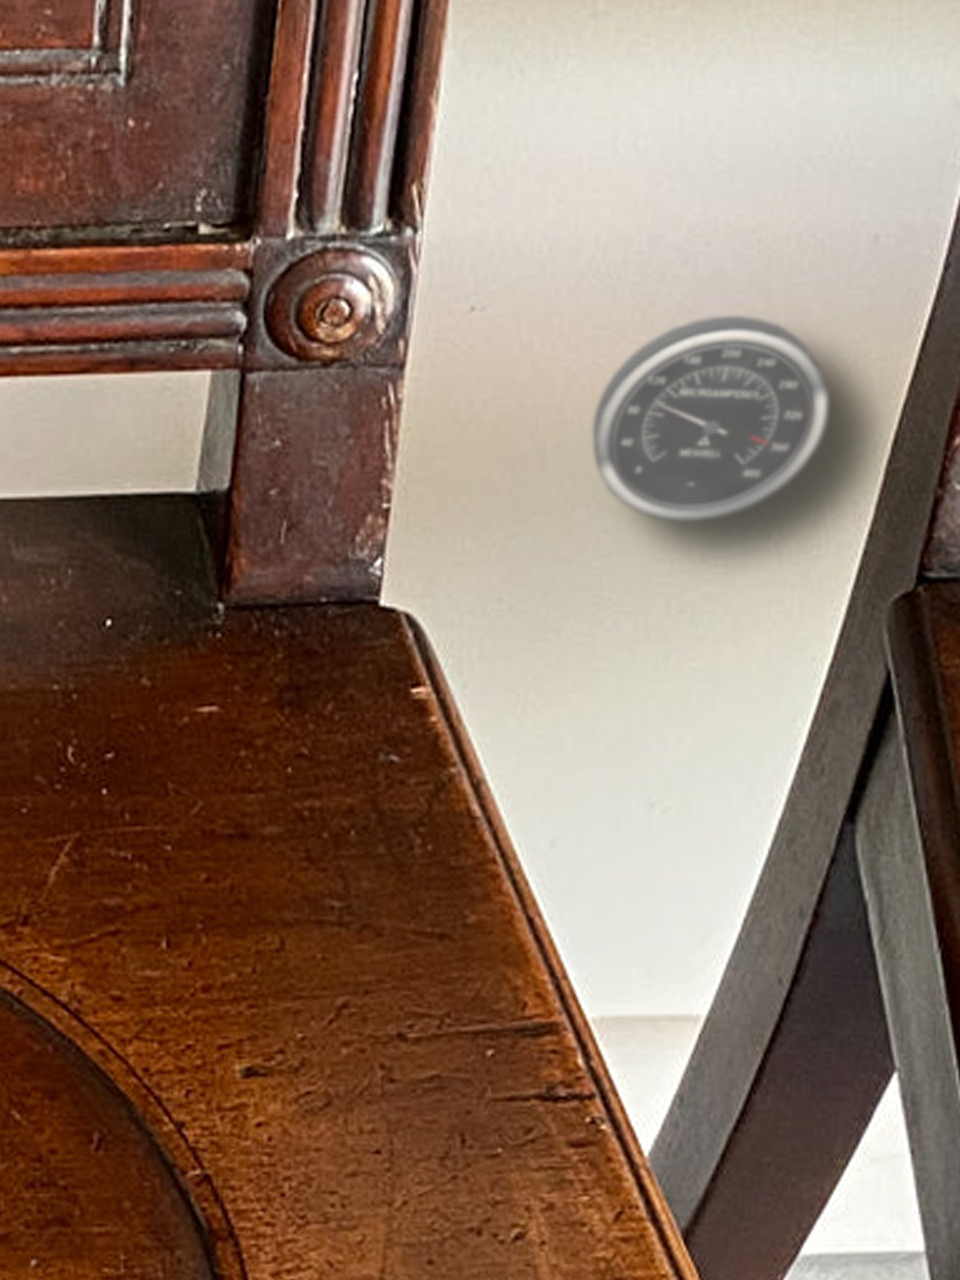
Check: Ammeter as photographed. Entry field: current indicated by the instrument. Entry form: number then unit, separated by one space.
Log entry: 100 µA
